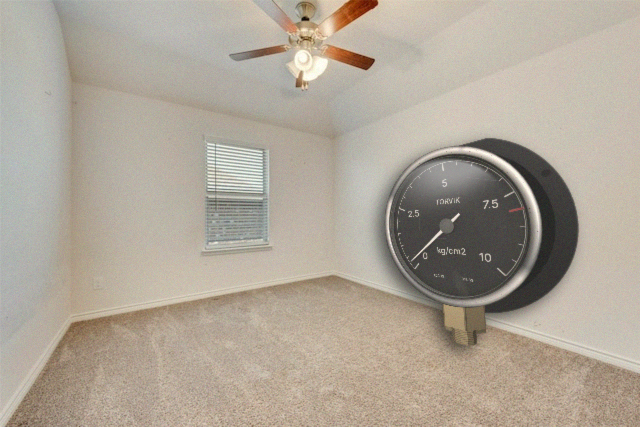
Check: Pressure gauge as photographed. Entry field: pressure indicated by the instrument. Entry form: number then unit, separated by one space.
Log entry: 0.25 kg/cm²
